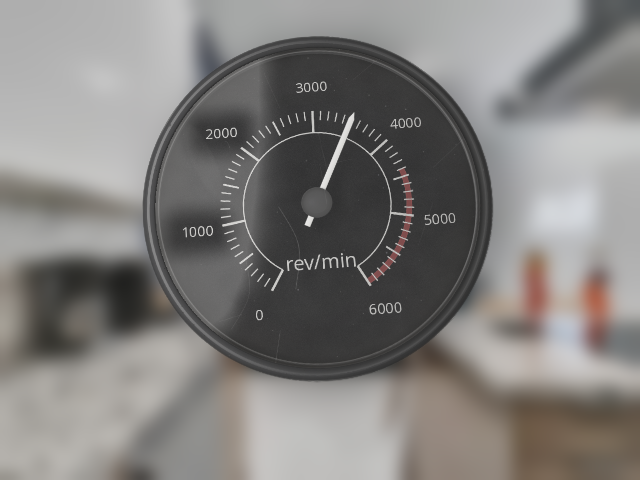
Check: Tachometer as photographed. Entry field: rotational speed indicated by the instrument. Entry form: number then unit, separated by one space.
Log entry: 3500 rpm
